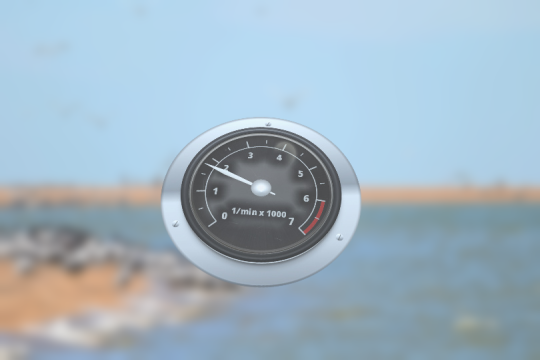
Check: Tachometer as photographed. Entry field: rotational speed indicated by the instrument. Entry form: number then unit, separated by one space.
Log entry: 1750 rpm
